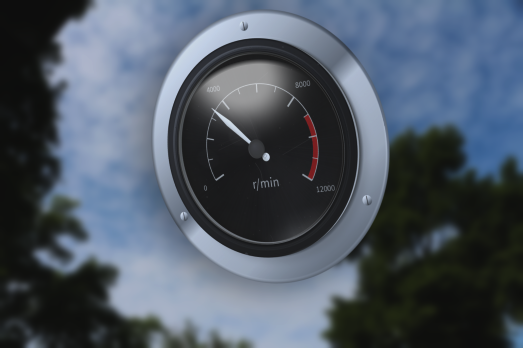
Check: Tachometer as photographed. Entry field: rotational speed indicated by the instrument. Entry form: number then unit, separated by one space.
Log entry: 3500 rpm
